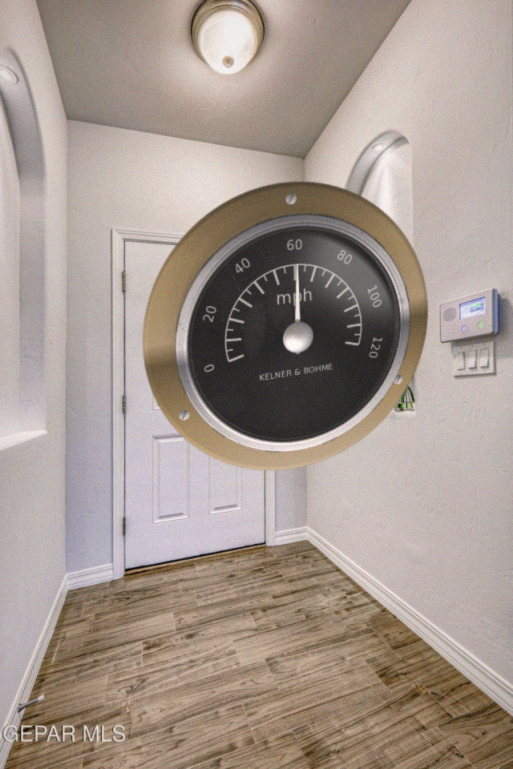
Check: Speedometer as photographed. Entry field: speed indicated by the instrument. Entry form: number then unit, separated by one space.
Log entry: 60 mph
